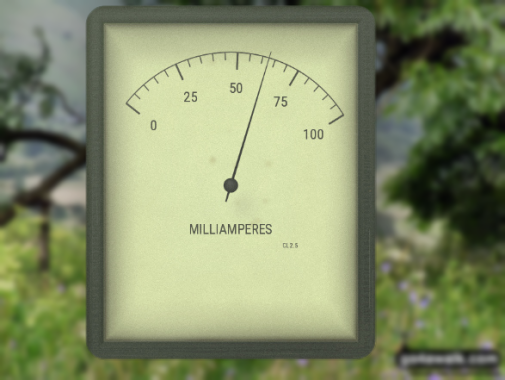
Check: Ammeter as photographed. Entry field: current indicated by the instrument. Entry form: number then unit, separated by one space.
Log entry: 62.5 mA
